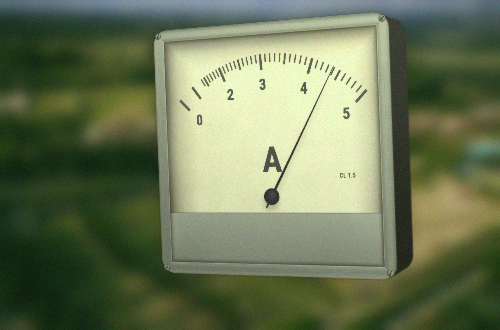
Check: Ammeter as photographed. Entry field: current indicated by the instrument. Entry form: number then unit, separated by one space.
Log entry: 4.4 A
